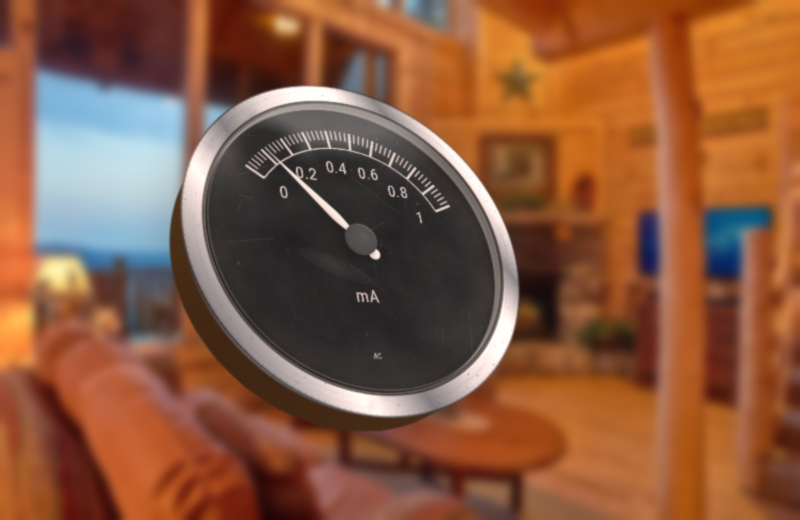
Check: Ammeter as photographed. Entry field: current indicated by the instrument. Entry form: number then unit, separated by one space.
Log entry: 0.1 mA
